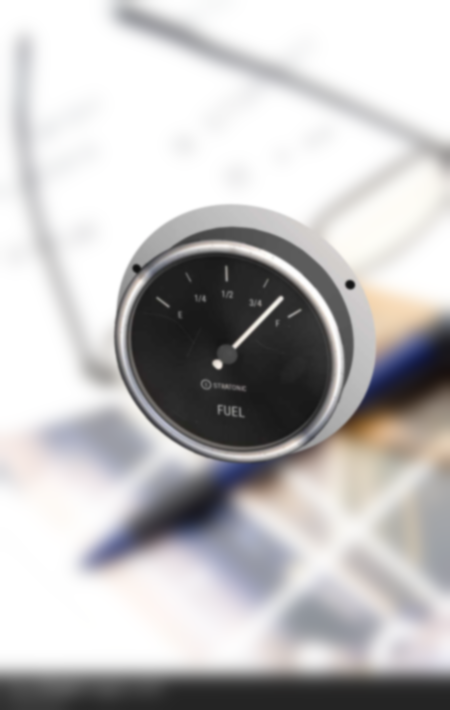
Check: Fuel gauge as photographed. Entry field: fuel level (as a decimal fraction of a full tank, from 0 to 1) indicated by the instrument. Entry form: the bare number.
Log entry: 0.875
